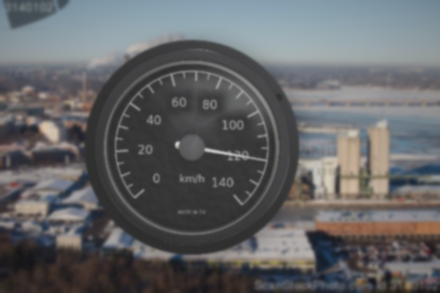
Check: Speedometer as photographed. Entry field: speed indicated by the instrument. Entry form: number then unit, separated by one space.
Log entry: 120 km/h
